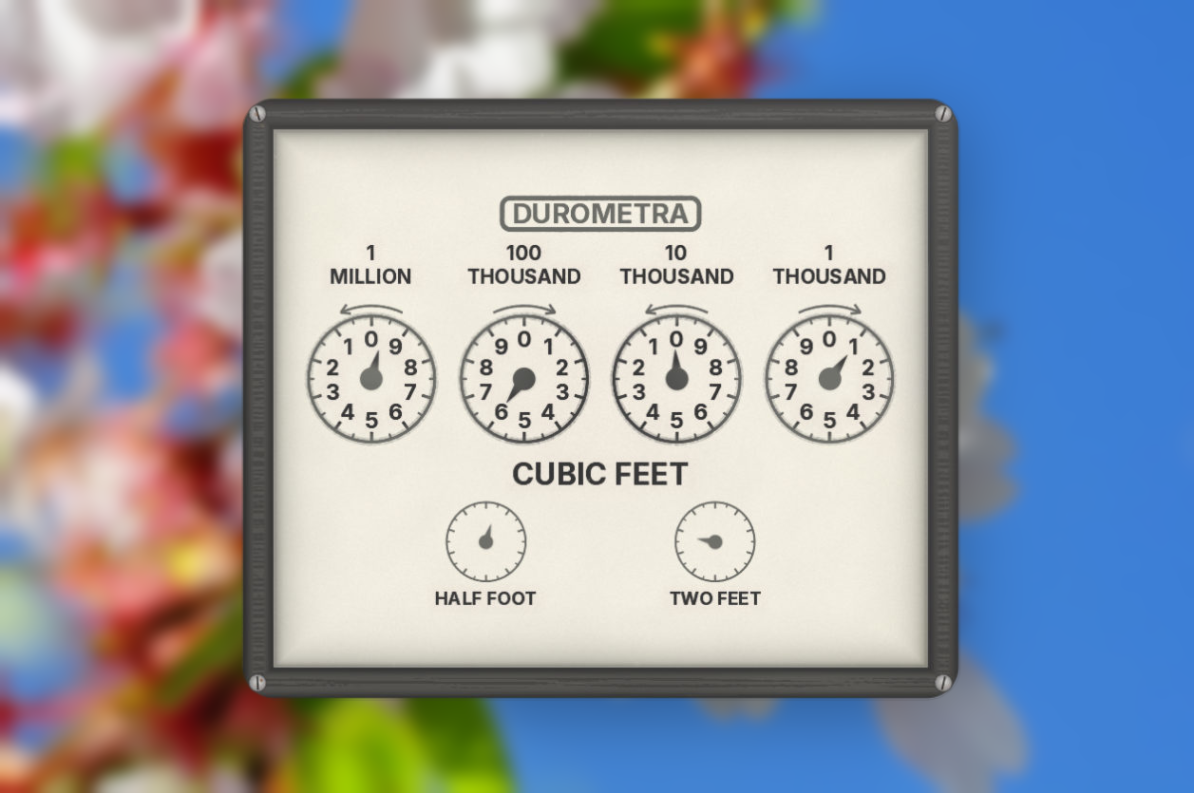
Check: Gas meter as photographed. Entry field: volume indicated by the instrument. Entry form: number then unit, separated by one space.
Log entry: 960100 ft³
